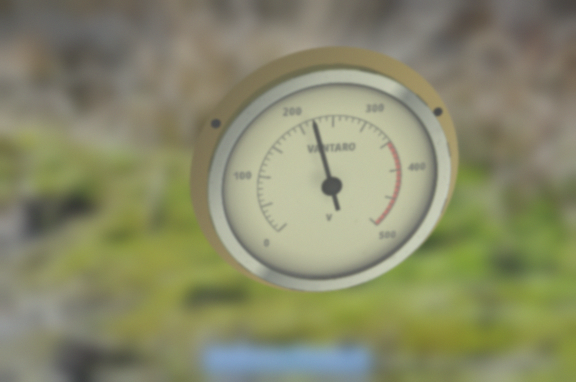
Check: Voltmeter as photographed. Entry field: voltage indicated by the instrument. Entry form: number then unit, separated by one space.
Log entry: 220 V
